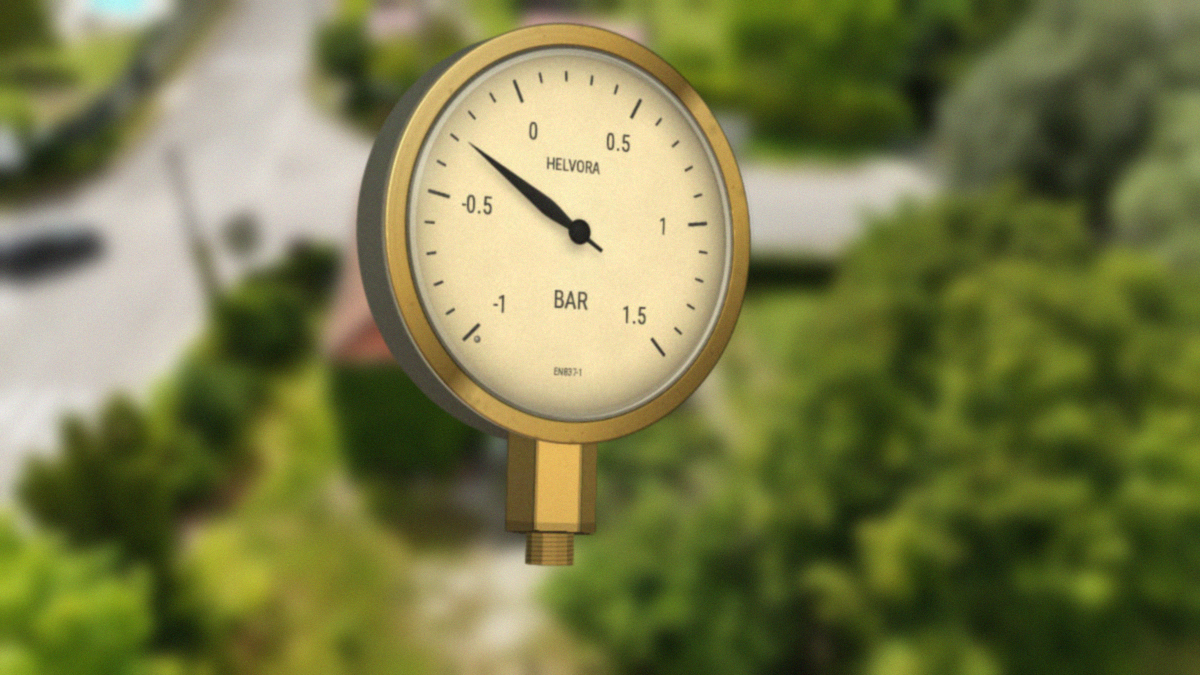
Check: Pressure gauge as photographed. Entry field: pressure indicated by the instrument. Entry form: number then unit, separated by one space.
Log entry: -0.3 bar
